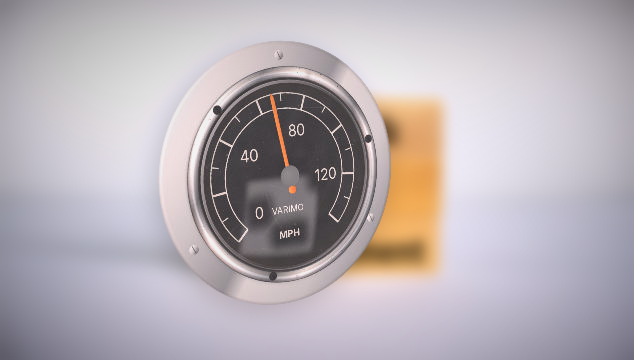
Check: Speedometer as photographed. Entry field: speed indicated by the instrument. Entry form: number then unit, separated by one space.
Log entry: 65 mph
